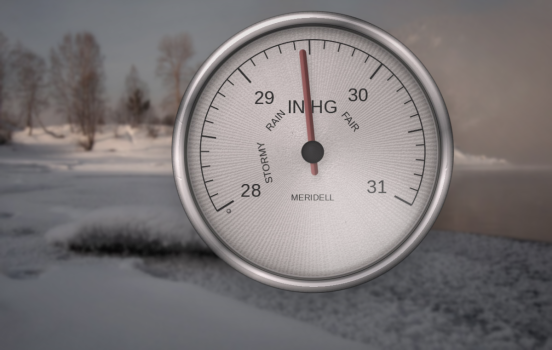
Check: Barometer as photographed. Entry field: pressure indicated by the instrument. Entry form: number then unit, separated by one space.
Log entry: 29.45 inHg
